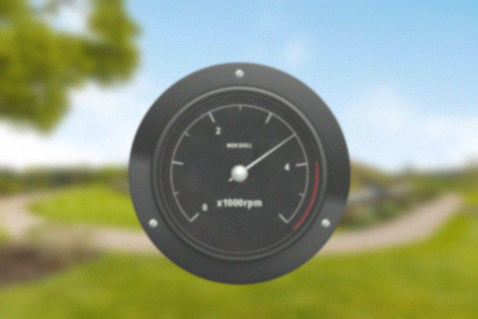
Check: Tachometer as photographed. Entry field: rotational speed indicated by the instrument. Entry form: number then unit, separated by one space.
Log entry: 3500 rpm
